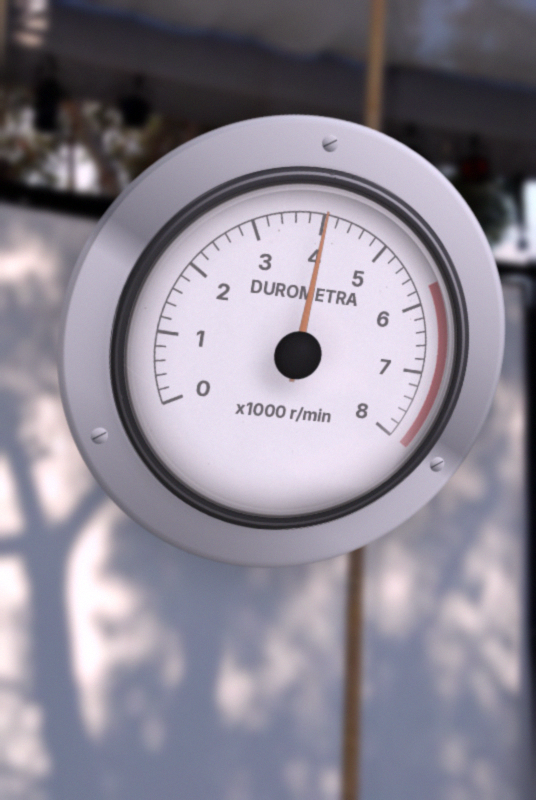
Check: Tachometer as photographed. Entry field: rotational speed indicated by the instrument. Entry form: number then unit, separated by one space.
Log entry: 4000 rpm
